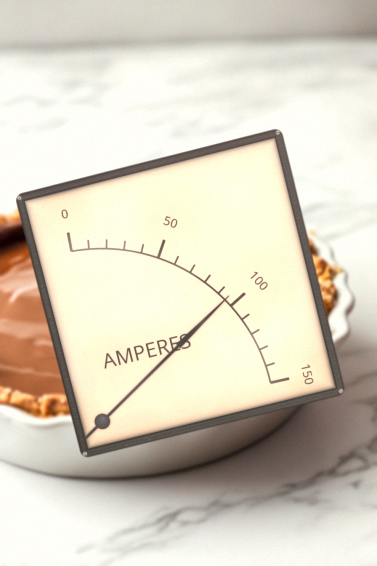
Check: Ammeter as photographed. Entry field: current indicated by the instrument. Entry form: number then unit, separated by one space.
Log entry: 95 A
